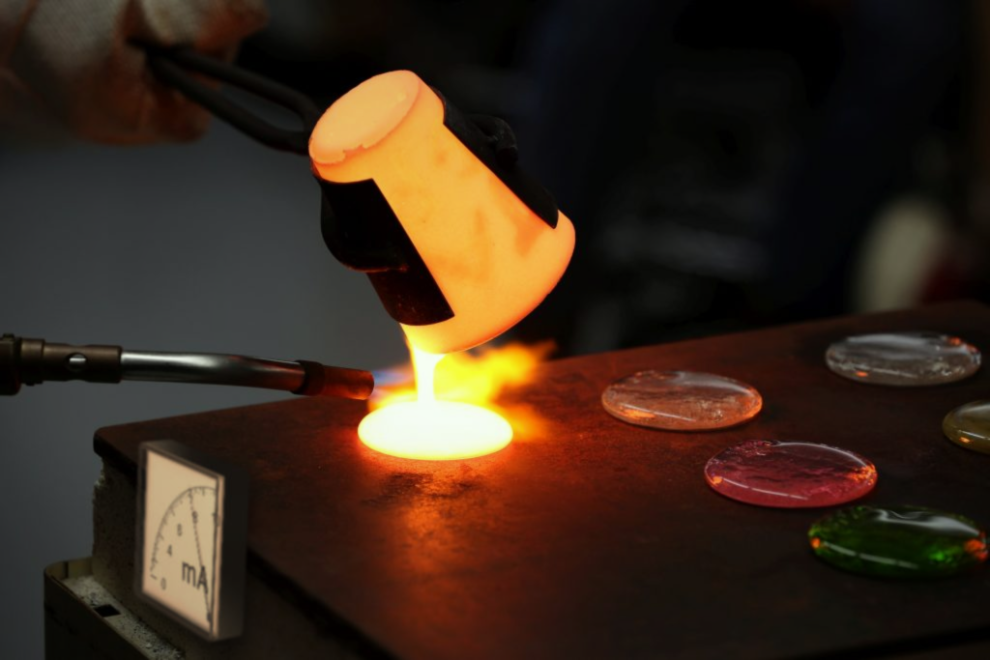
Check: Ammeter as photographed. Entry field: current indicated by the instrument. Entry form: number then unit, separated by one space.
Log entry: 8 mA
